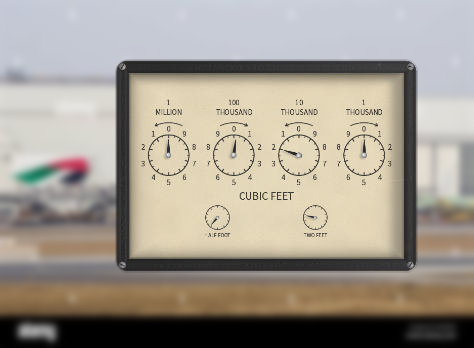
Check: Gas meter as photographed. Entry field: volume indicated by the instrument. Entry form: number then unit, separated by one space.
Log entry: 2000 ft³
